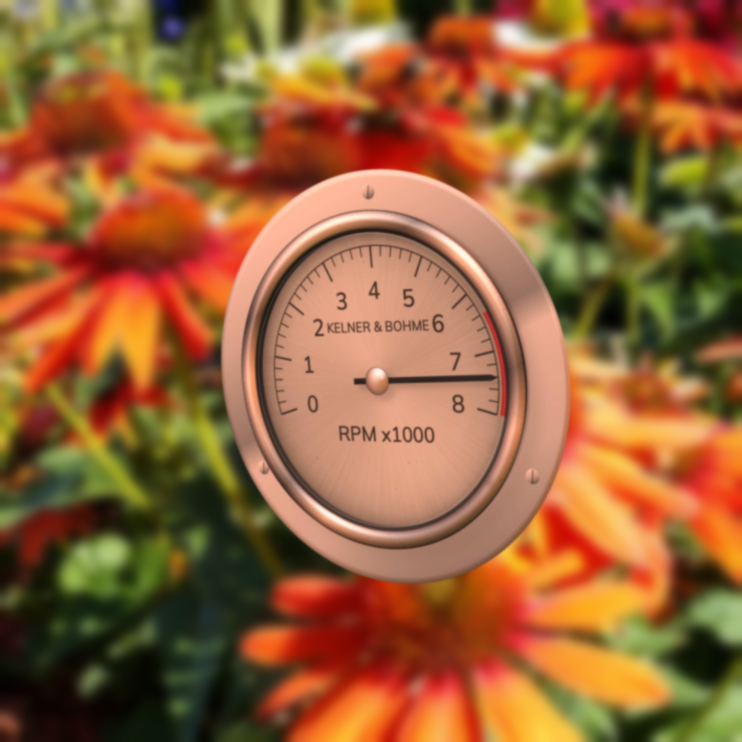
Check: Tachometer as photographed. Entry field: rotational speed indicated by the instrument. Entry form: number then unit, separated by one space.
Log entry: 7400 rpm
